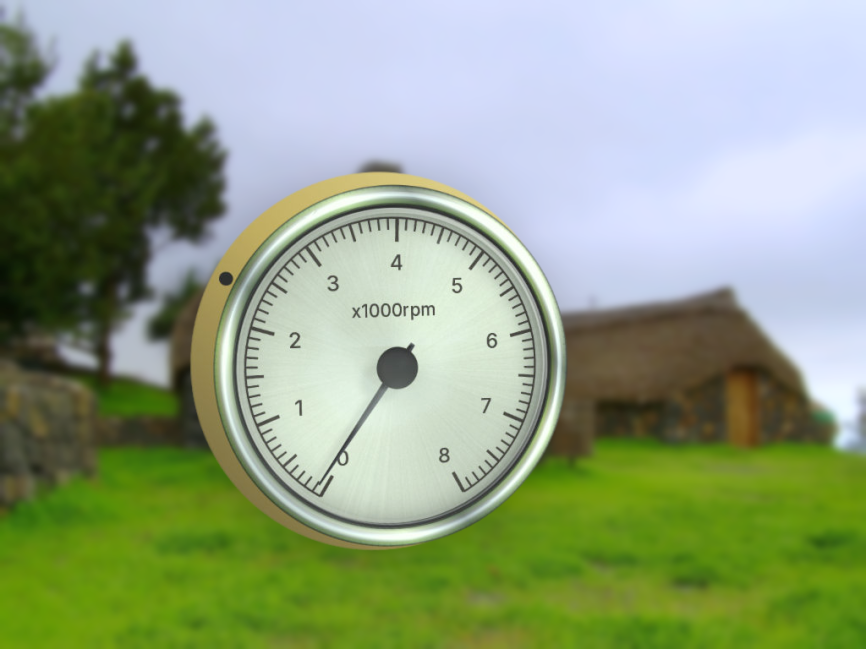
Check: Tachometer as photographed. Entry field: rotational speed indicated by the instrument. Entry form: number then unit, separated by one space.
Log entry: 100 rpm
